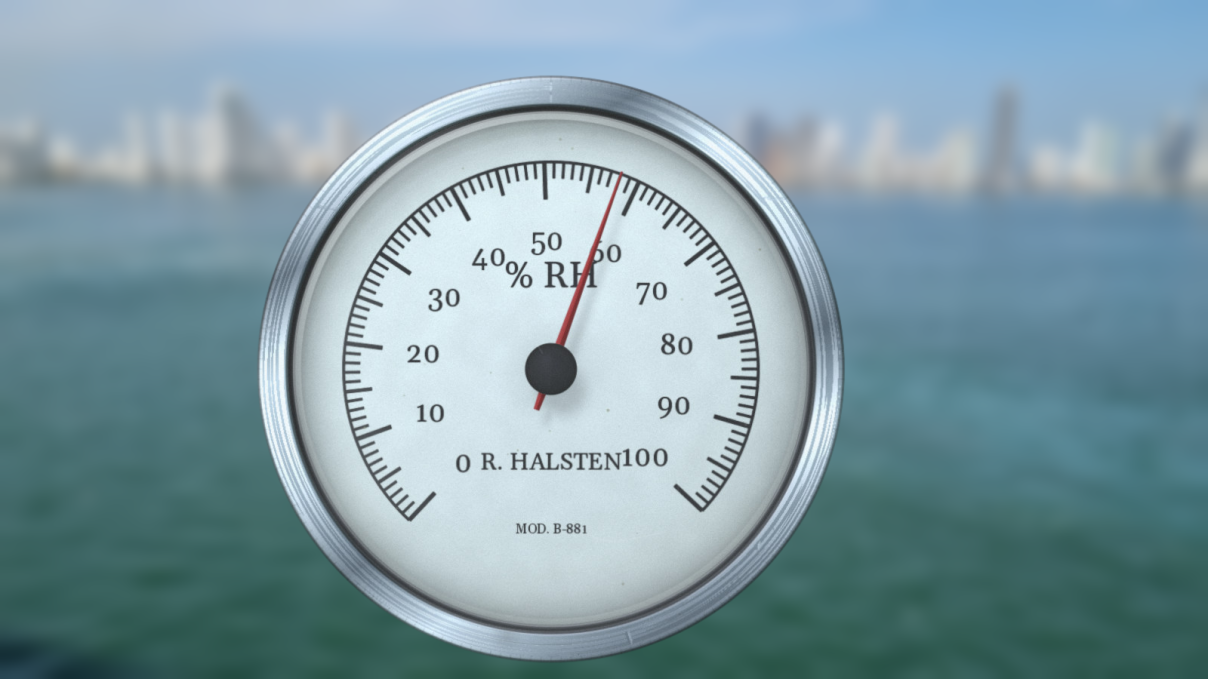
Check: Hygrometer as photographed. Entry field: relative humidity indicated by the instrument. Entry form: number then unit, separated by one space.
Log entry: 58 %
